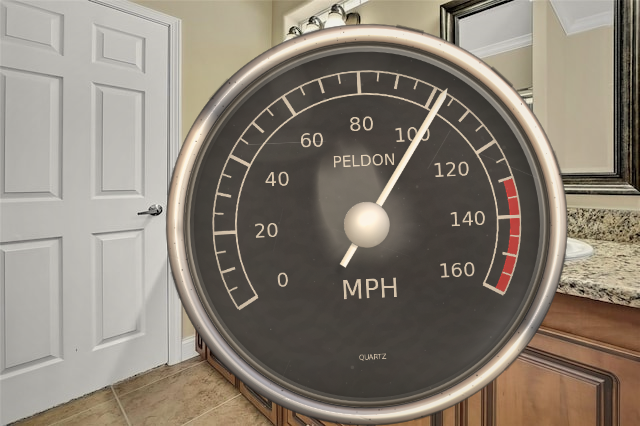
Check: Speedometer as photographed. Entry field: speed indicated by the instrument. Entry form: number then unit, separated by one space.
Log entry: 102.5 mph
